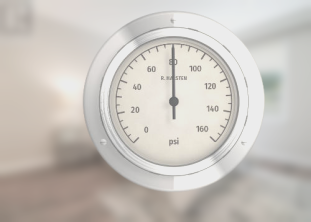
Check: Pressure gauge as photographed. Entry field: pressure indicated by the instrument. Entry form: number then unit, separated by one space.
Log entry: 80 psi
